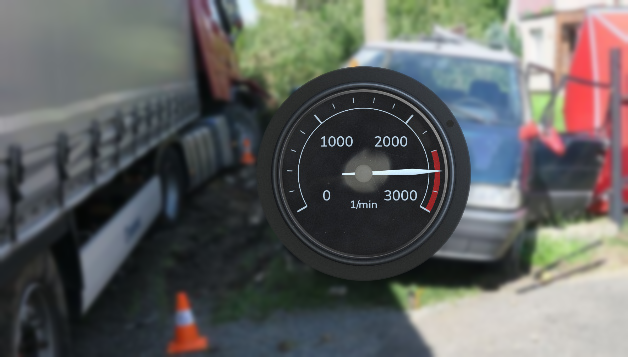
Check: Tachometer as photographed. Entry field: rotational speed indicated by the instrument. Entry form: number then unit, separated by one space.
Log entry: 2600 rpm
